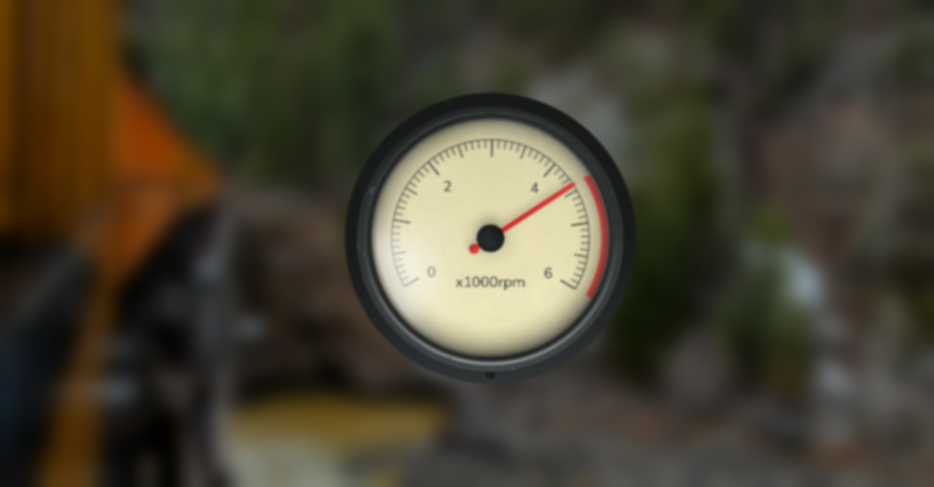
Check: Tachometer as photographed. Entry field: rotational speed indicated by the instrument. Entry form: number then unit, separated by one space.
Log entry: 4400 rpm
